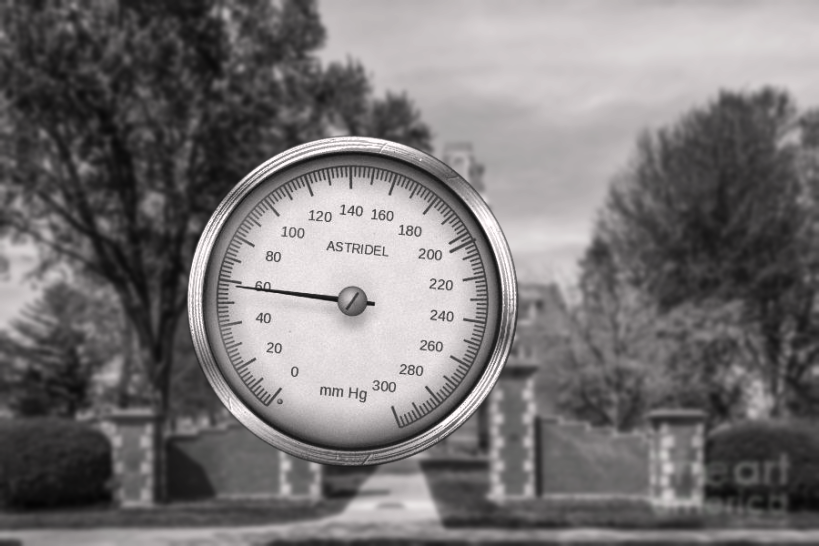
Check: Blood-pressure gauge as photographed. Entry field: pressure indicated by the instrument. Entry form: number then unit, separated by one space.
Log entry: 58 mmHg
